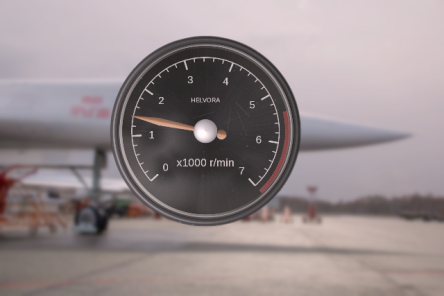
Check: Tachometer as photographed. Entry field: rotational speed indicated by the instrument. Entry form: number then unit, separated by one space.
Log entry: 1400 rpm
